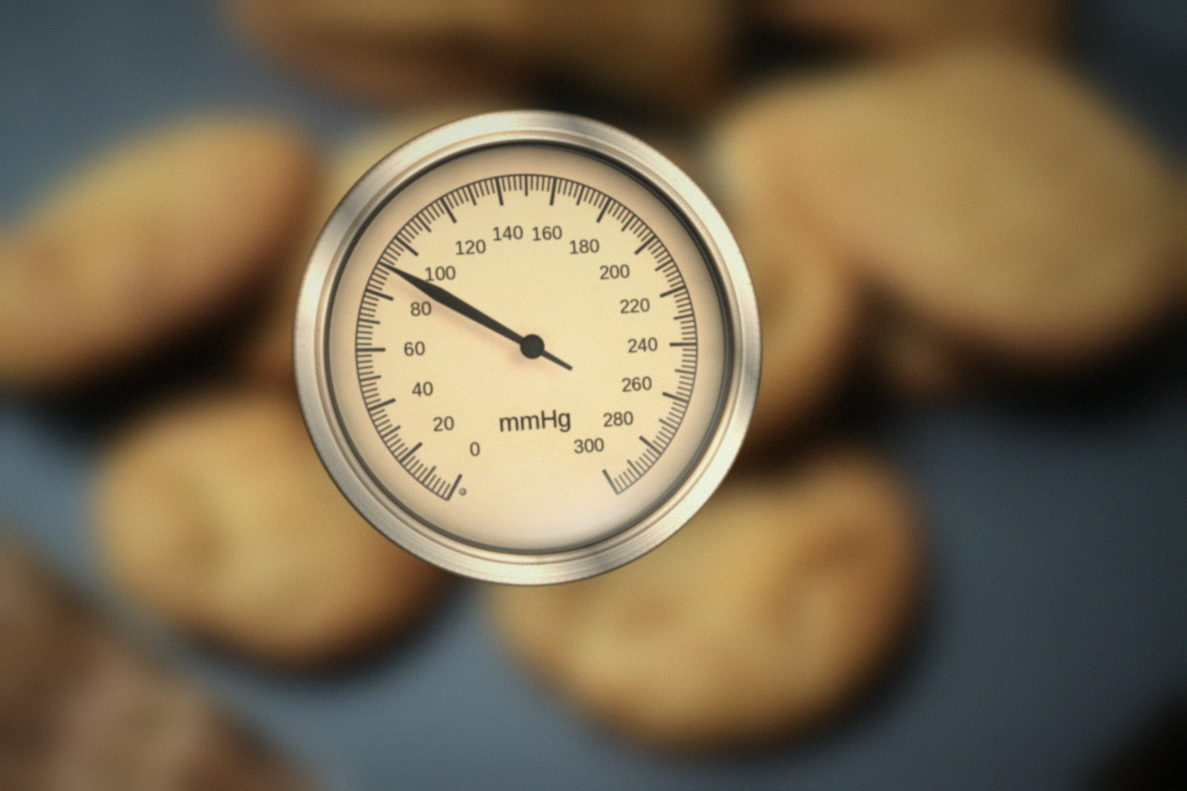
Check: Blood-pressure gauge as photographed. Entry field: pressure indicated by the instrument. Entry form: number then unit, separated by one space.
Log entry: 90 mmHg
